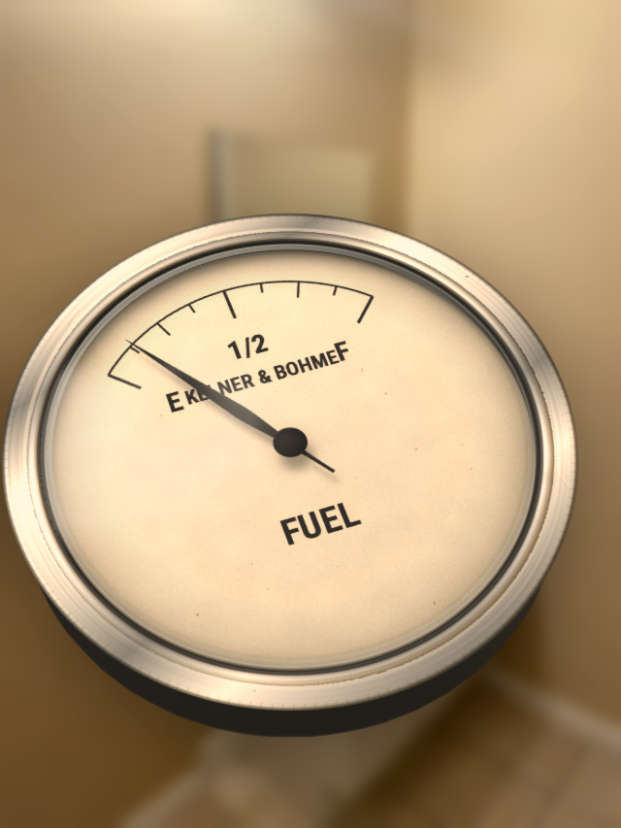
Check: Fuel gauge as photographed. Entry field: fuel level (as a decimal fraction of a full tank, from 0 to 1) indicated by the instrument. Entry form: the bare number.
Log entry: 0.125
